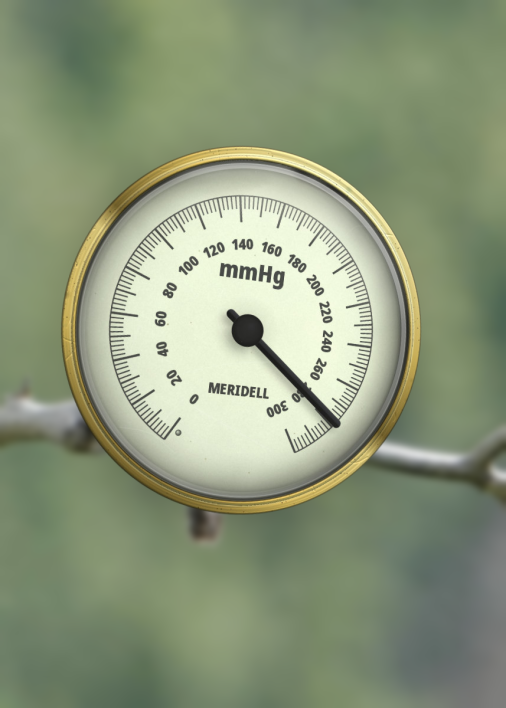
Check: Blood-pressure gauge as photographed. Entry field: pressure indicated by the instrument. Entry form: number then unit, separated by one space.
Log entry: 278 mmHg
